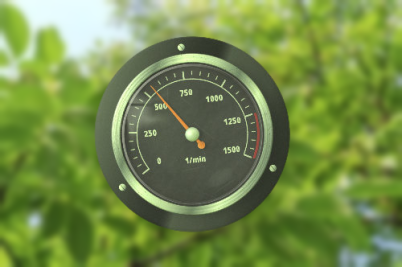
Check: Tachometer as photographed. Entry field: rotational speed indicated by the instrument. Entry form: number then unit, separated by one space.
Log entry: 550 rpm
